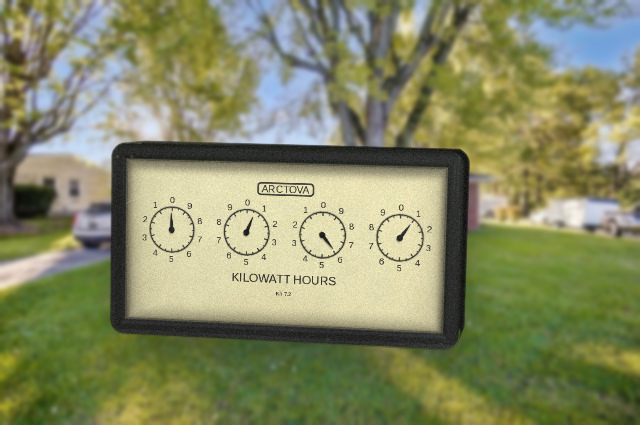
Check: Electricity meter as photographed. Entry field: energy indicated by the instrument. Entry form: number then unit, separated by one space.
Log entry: 61 kWh
